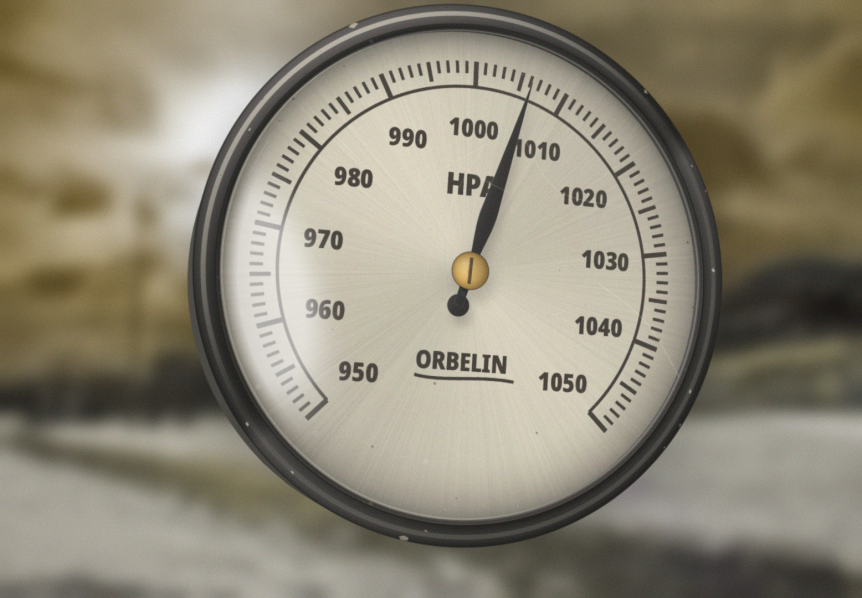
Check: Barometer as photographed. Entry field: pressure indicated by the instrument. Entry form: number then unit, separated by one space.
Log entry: 1006 hPa
